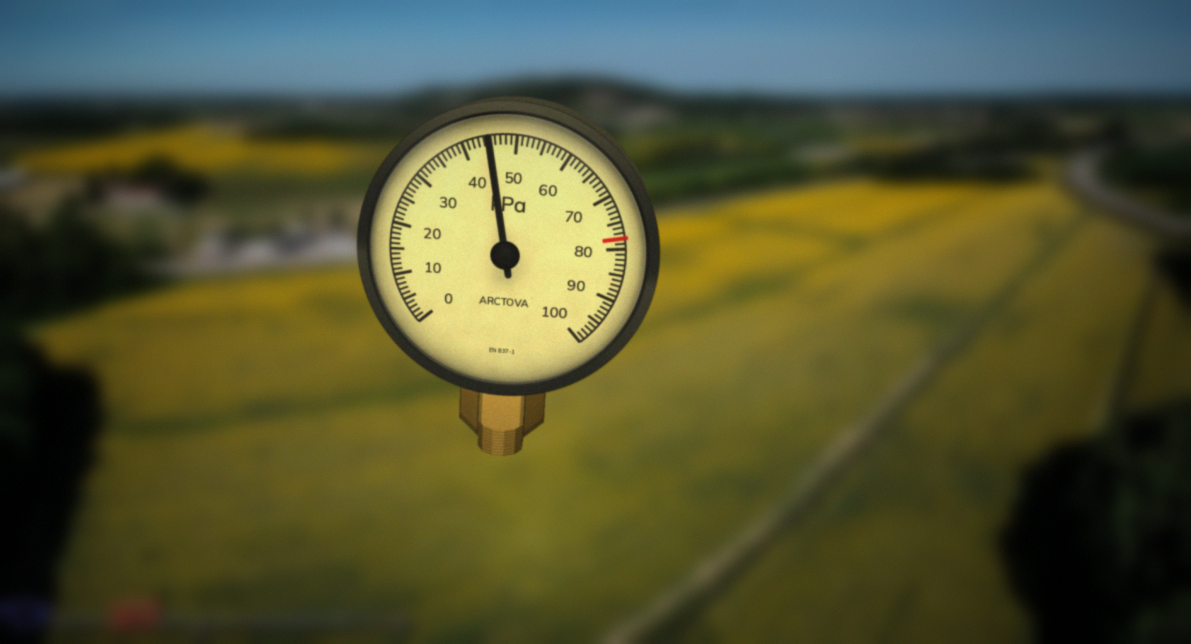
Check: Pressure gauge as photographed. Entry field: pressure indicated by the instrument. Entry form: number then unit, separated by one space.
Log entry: 45 kPa
